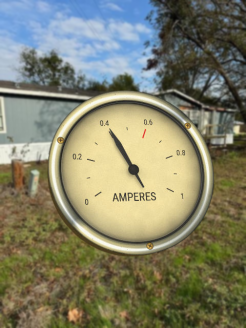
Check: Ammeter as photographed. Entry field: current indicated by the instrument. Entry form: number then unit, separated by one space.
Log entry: 0.4 A
